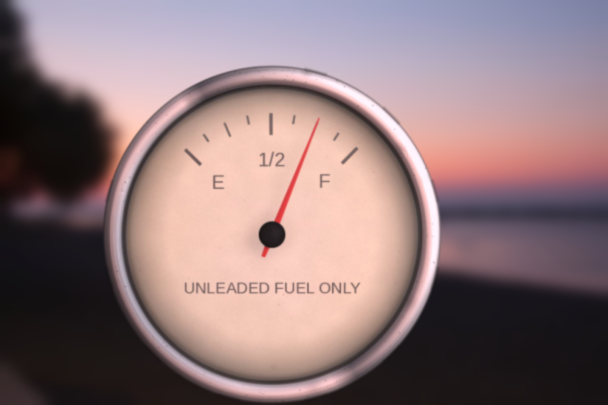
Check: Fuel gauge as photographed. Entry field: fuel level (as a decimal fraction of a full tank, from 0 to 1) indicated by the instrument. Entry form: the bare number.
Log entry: 0.75
